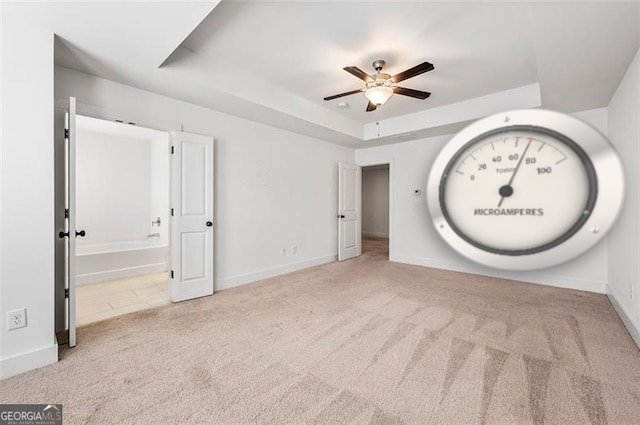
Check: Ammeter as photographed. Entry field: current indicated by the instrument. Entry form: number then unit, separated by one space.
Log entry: 70 µA
